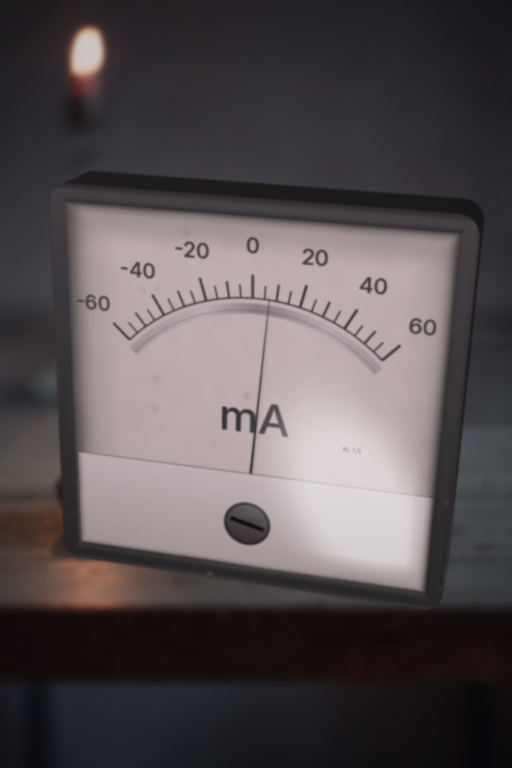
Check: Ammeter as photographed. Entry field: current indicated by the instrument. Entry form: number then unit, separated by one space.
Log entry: 7.5 mA
